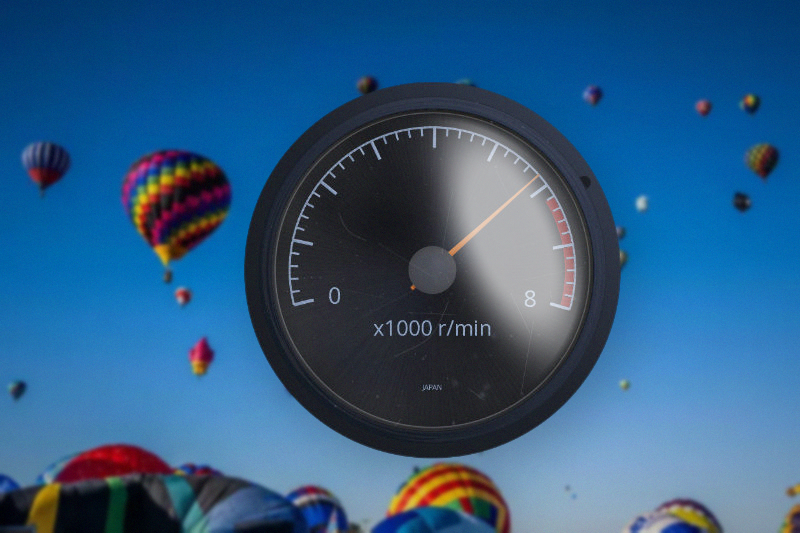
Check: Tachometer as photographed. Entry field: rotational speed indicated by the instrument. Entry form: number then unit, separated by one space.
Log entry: 5800 rpm
